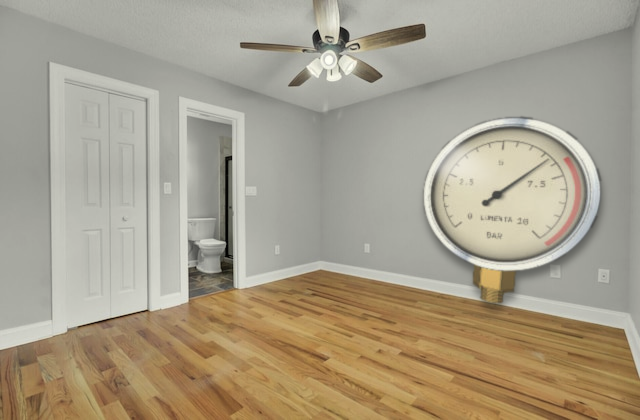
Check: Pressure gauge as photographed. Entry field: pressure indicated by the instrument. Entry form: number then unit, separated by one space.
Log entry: 6.75 bar
